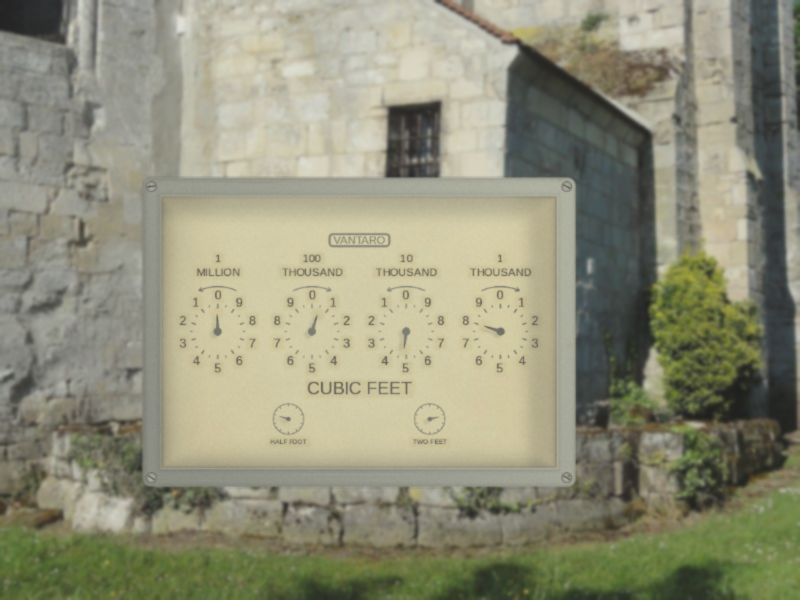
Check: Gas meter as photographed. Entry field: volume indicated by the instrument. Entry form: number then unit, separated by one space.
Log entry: 4800 ft³
